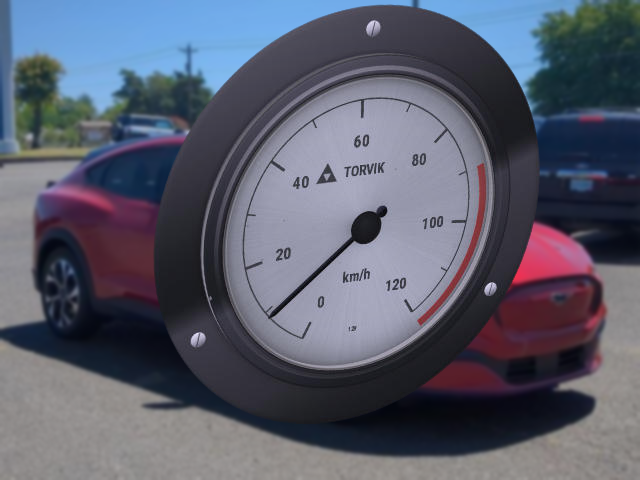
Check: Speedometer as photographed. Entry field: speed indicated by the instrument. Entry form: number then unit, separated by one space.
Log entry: 10 km/h
